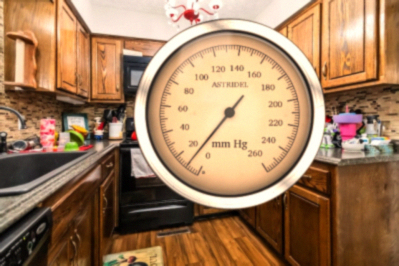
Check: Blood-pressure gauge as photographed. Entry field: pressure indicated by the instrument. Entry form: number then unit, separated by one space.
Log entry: 10 mmHg
